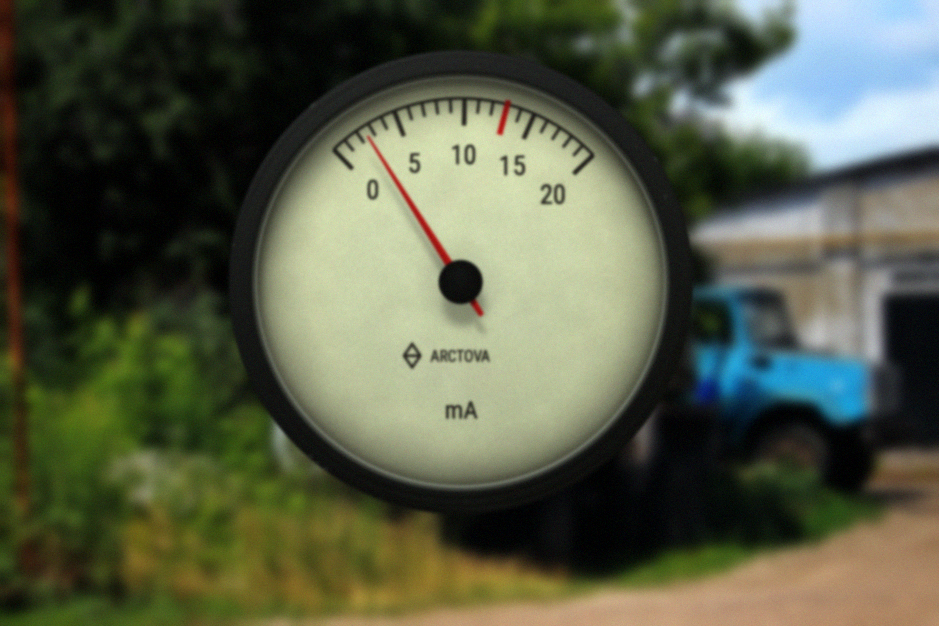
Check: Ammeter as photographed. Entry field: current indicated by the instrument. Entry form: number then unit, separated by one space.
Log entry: 2.5 mA
